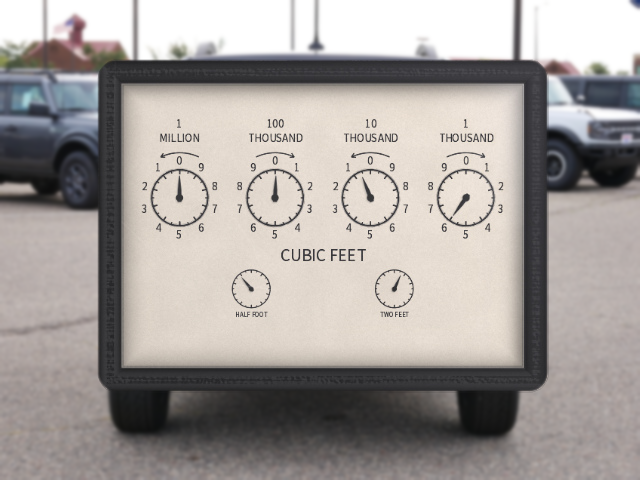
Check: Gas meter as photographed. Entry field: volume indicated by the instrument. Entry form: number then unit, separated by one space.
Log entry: 600 ft³
